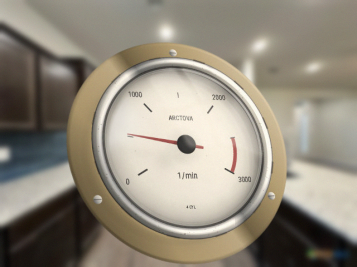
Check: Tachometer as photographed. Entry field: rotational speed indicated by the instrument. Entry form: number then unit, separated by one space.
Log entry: 500 rpm
